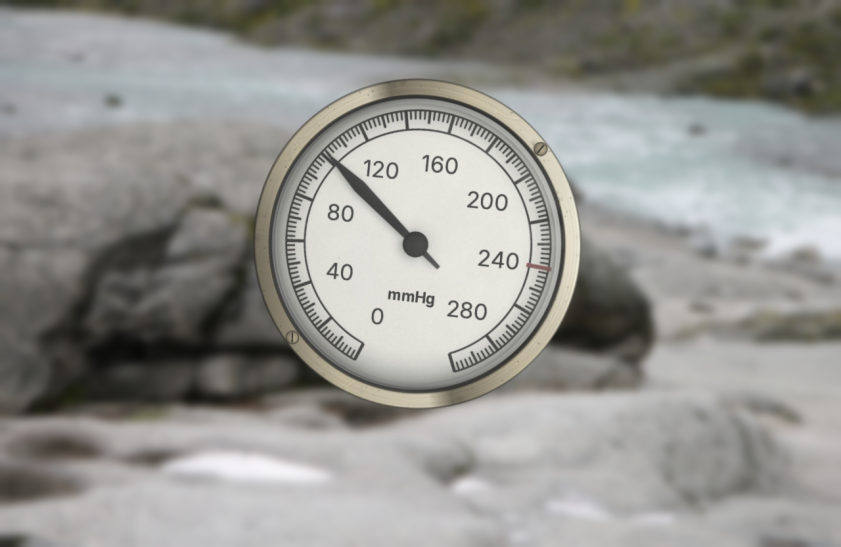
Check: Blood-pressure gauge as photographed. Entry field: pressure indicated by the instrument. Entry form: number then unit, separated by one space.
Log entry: 102 mmHg
